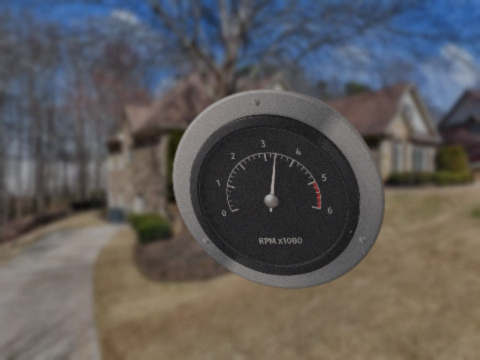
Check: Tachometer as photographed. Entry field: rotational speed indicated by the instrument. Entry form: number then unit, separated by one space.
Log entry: 3400 rpm
